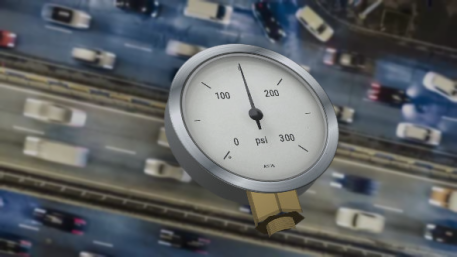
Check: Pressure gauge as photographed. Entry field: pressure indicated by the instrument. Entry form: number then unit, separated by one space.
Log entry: 150 psi
